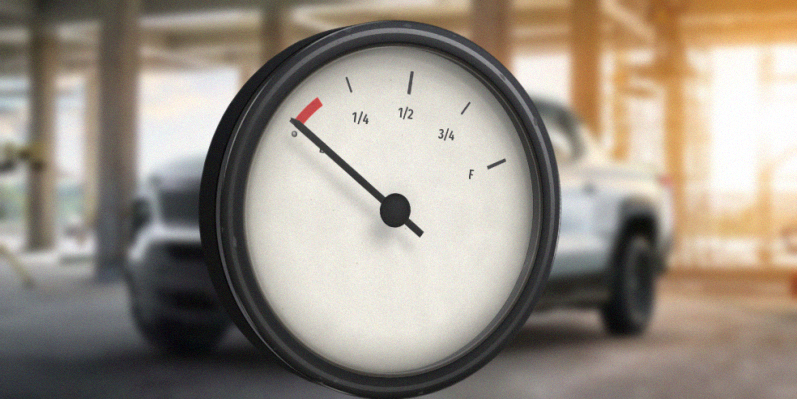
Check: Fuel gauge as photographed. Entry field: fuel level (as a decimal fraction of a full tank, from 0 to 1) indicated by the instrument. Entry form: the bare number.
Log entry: 0
